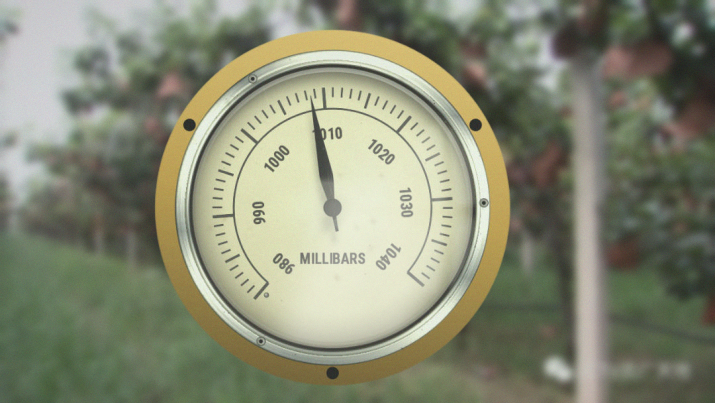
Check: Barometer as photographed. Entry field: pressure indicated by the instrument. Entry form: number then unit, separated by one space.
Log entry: 1008.5 mbar
